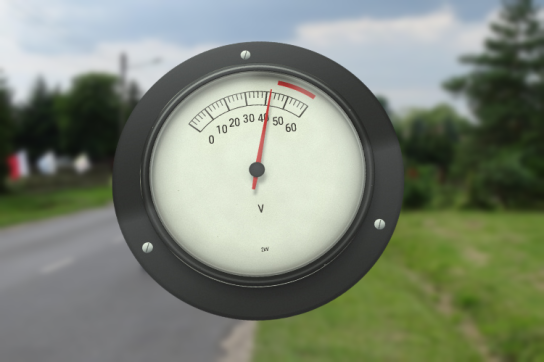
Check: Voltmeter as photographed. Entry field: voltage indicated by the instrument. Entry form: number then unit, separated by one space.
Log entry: 42 V
